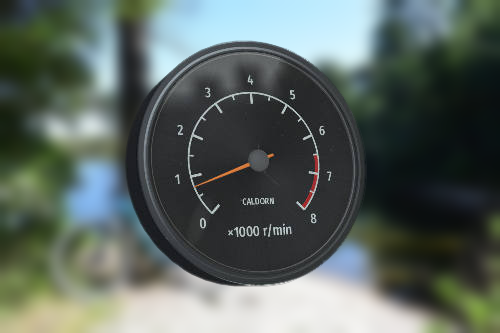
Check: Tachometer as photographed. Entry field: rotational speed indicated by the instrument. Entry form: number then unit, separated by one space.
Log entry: 750 rpm
